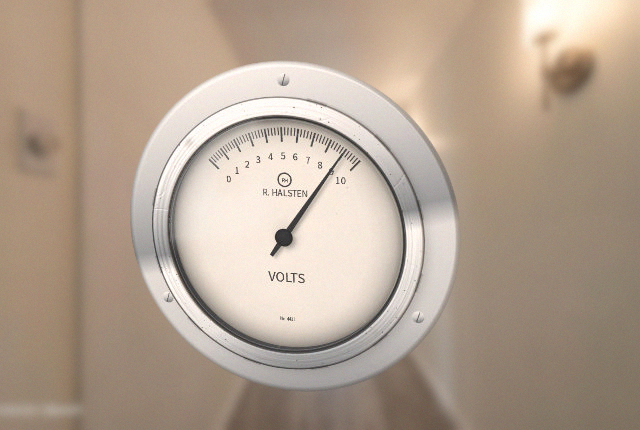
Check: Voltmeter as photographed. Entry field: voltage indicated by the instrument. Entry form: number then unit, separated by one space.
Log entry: 9 V
